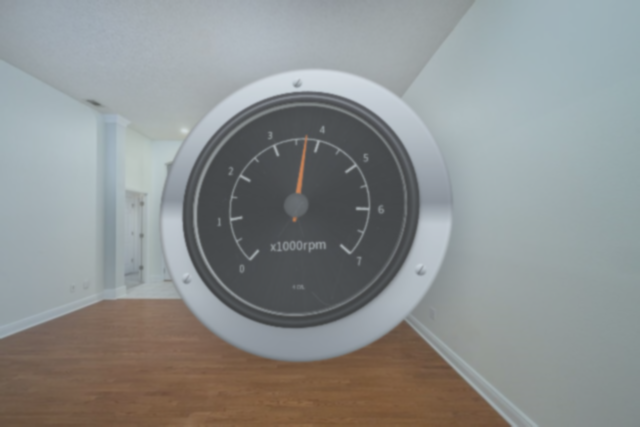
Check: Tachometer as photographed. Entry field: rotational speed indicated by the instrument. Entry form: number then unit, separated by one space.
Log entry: 3750 rpm
